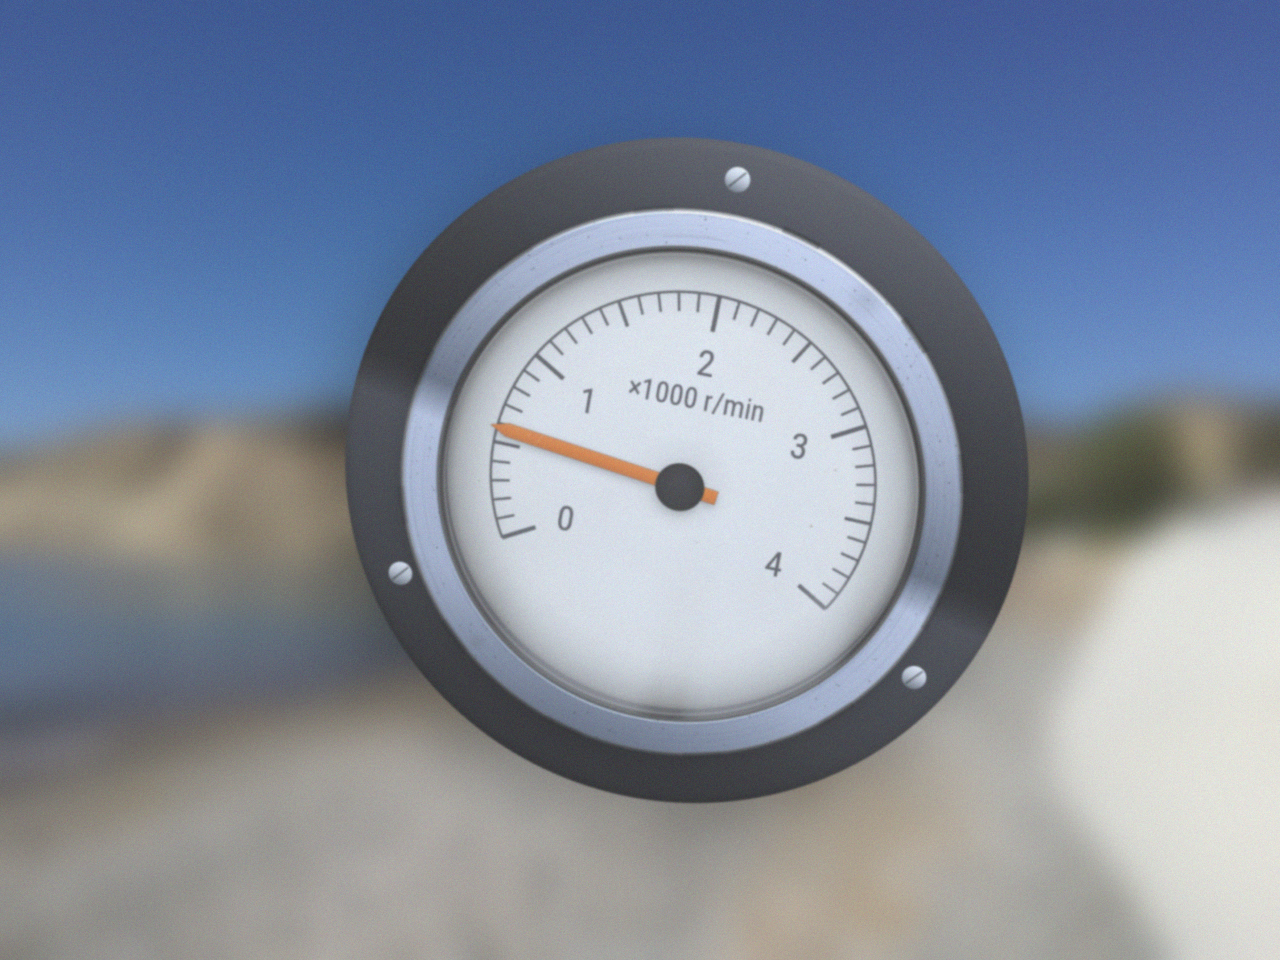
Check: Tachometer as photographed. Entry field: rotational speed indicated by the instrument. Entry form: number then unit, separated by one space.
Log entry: 600 rpm
